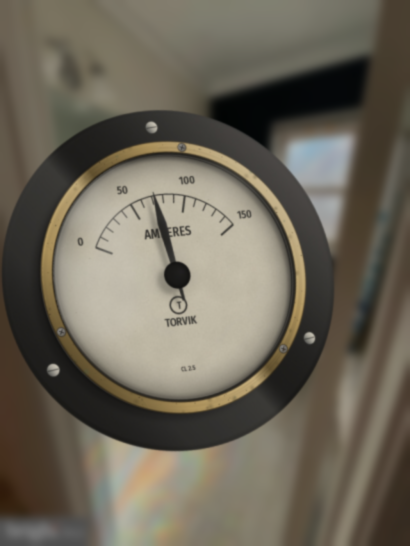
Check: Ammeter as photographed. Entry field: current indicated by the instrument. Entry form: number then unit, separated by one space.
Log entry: 70 A
